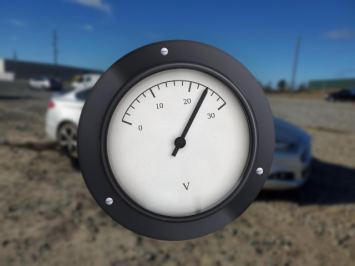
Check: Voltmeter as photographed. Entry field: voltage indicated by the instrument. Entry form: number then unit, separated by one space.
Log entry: 24 V
